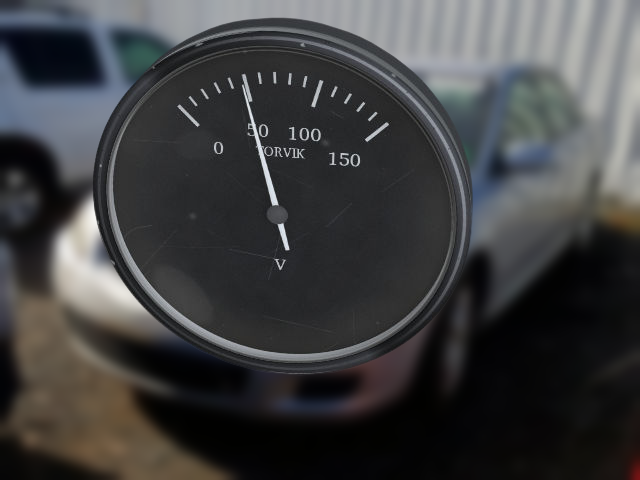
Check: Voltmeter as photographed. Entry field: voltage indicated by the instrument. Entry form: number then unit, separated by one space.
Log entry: 50 V
